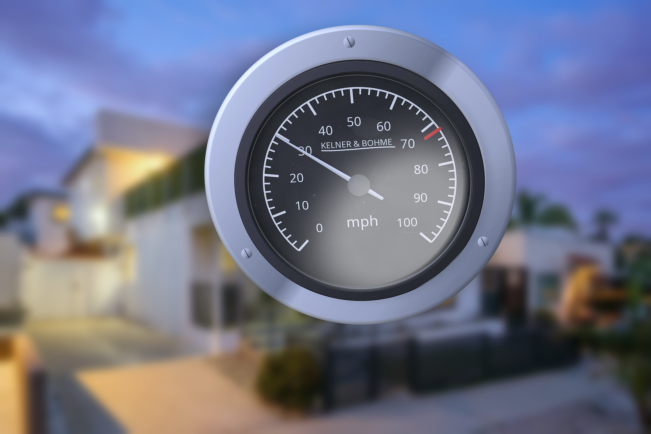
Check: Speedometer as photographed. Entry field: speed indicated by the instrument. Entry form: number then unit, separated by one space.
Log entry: 30 mph
